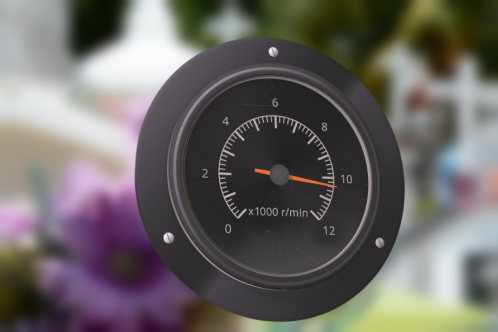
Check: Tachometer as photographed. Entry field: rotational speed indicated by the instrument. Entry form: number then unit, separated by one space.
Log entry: 10400 rpm
